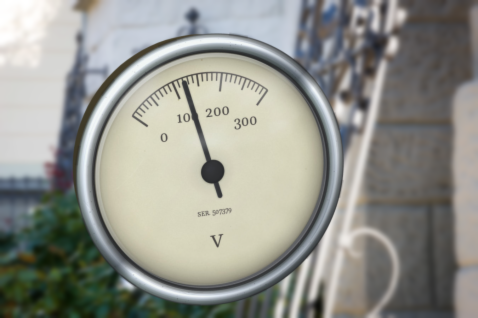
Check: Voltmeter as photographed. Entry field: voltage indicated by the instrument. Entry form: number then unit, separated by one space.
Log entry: 120 V
